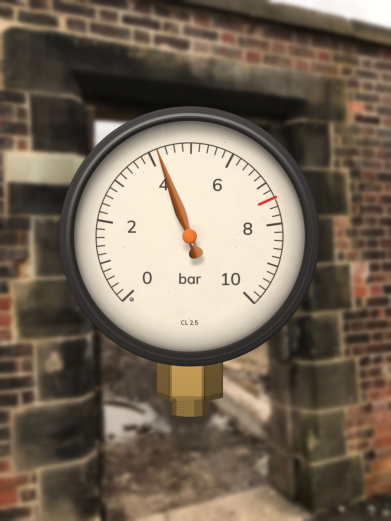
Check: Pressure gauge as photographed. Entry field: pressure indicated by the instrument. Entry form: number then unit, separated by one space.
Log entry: 4.2 bar
